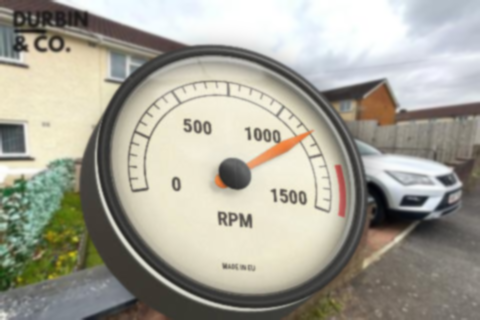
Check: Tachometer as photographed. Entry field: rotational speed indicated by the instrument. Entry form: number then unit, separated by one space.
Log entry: 1150 rpm
